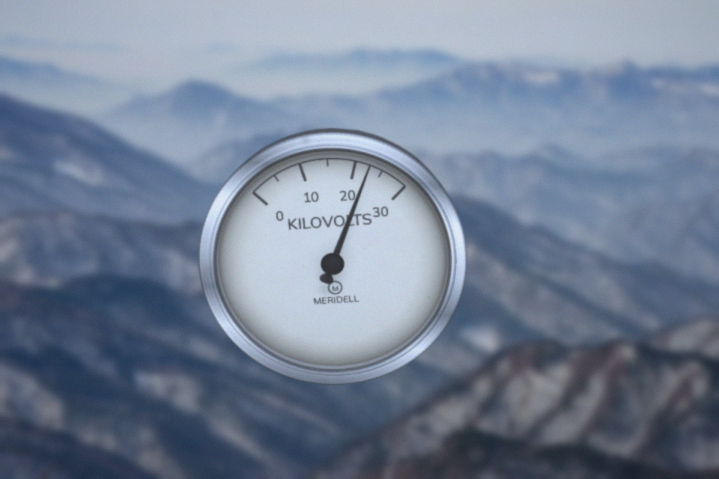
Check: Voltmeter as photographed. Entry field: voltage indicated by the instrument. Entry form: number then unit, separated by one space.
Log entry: 22.5 kV
